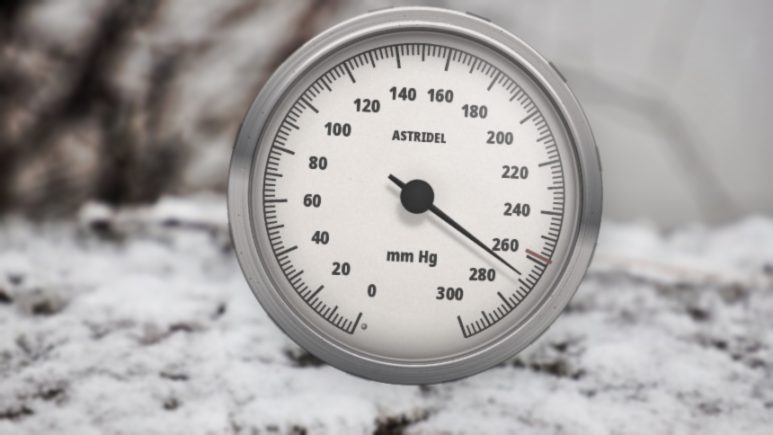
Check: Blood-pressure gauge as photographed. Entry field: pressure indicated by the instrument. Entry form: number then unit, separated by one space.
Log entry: 268 mmHg
